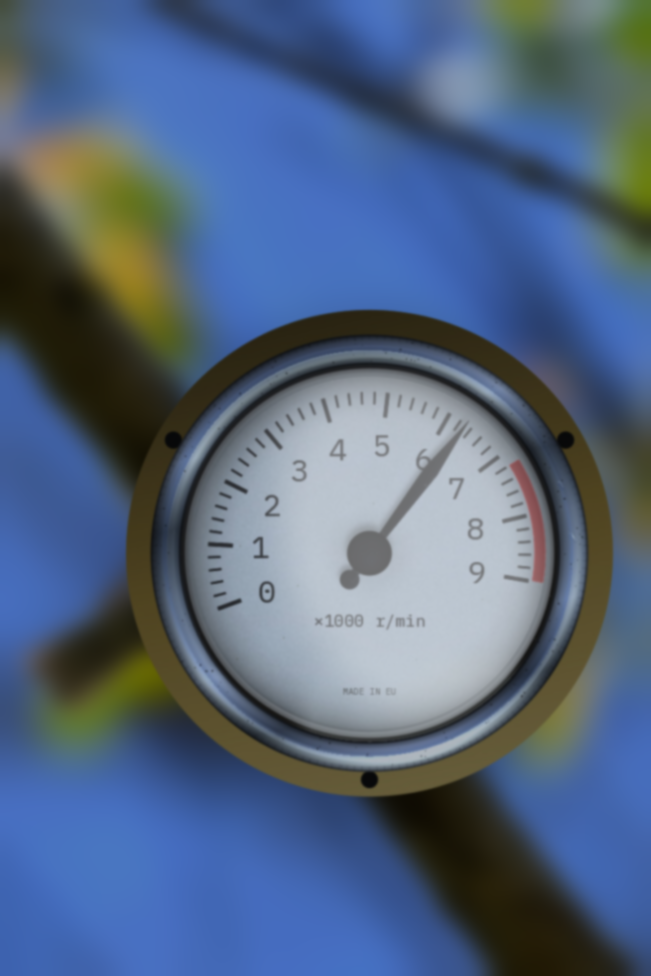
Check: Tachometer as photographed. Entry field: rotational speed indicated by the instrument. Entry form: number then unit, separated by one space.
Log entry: 6300 rpm
